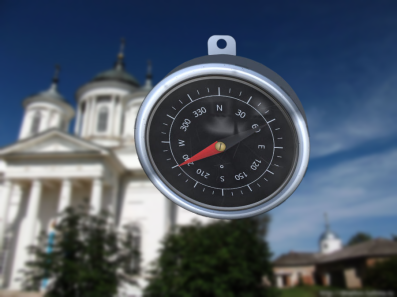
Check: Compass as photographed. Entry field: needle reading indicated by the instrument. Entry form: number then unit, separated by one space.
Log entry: 240 °
